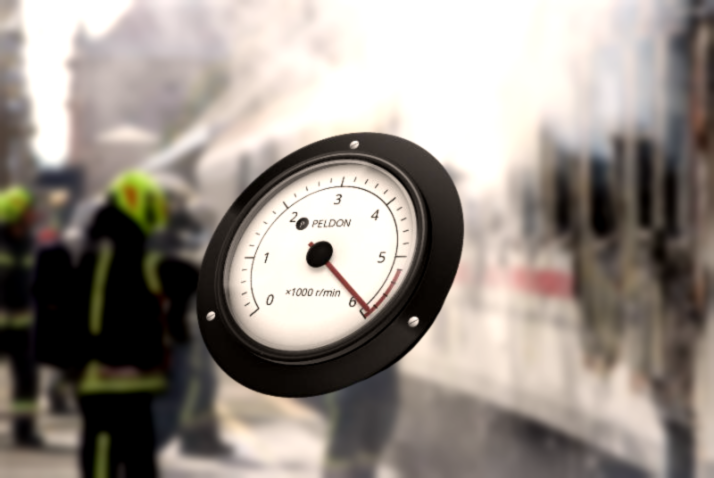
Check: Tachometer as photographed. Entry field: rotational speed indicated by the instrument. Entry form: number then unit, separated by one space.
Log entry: 5900 rpm
